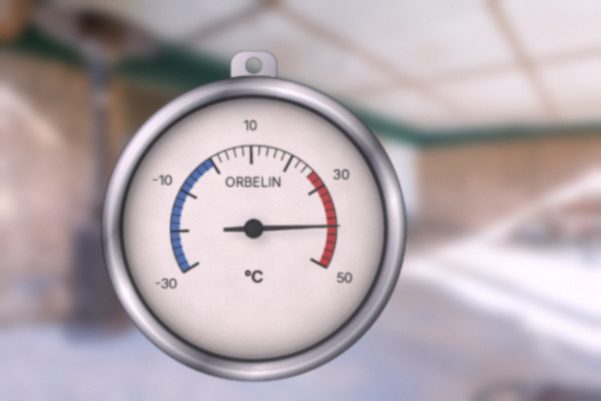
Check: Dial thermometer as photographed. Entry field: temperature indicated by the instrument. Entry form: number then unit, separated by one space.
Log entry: 40 °C
